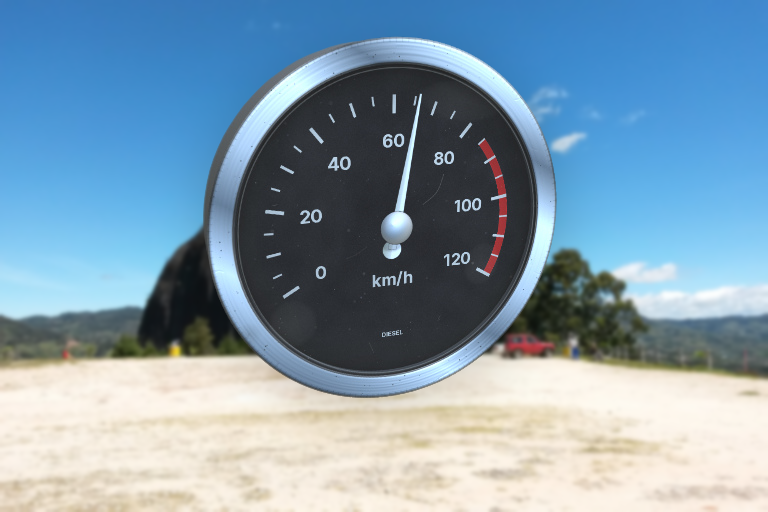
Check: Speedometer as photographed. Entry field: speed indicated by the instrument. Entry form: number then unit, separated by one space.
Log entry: 65 km/h
